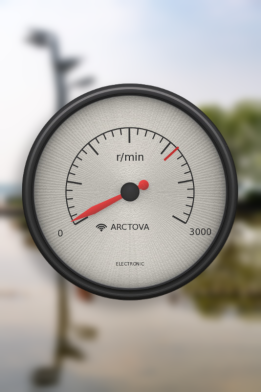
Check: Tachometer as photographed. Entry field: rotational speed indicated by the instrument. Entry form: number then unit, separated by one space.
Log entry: 50 rpm
